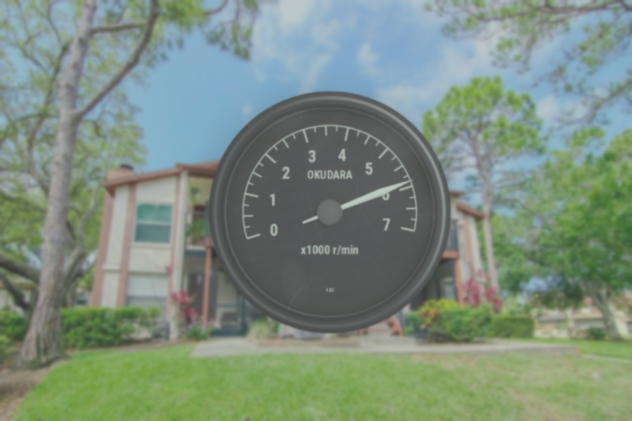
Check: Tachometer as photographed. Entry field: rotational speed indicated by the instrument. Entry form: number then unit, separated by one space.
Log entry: 5875 rpm
